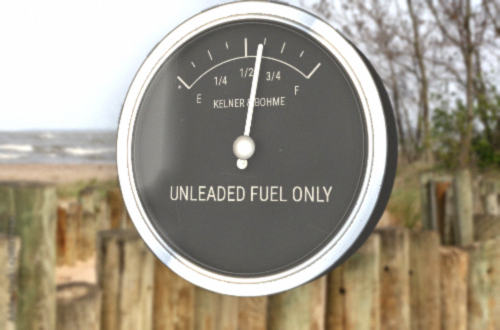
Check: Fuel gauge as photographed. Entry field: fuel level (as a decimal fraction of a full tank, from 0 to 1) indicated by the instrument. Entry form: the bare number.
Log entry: 0.625
